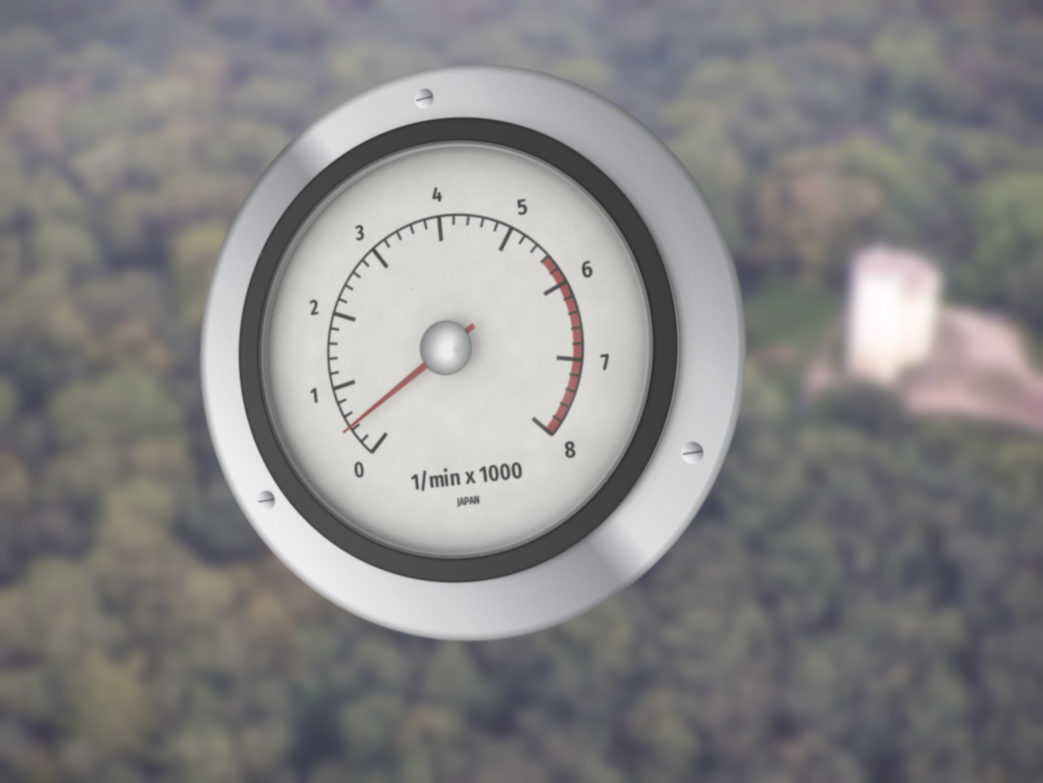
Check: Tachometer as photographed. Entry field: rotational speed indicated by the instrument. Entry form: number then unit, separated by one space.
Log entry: 400 rpm
